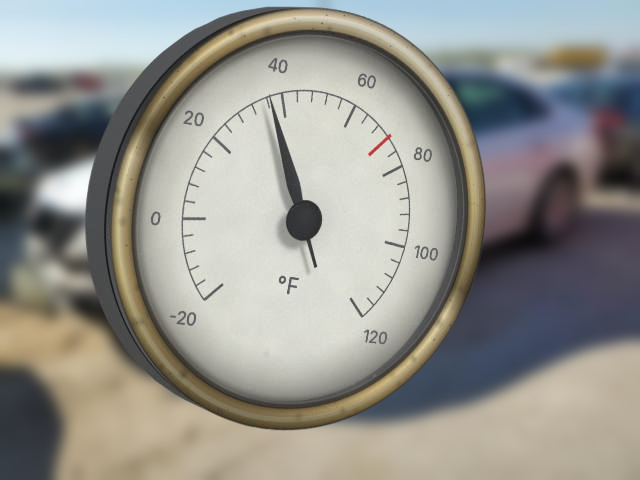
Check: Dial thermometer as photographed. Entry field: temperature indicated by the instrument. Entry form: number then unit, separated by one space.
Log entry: 36 °F
